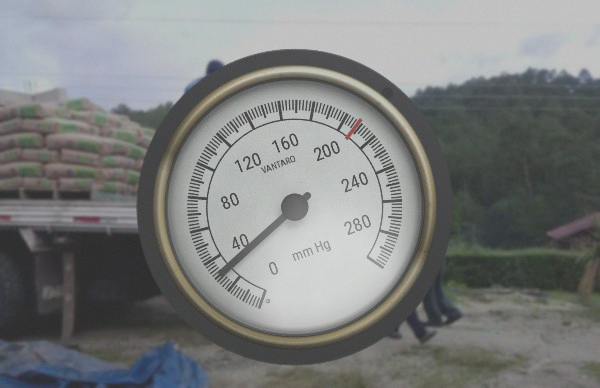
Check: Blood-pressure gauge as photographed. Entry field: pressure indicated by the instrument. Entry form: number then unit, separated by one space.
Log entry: 30 mmHg
